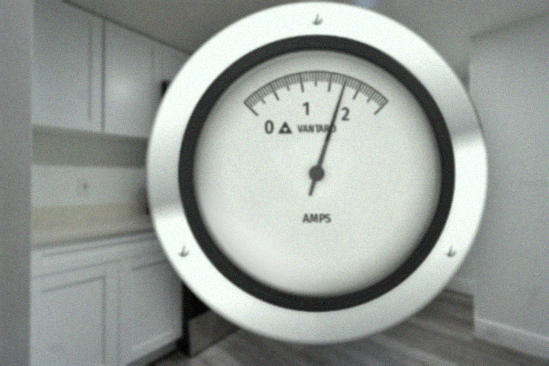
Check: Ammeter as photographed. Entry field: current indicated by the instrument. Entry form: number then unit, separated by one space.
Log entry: 1.75 A
